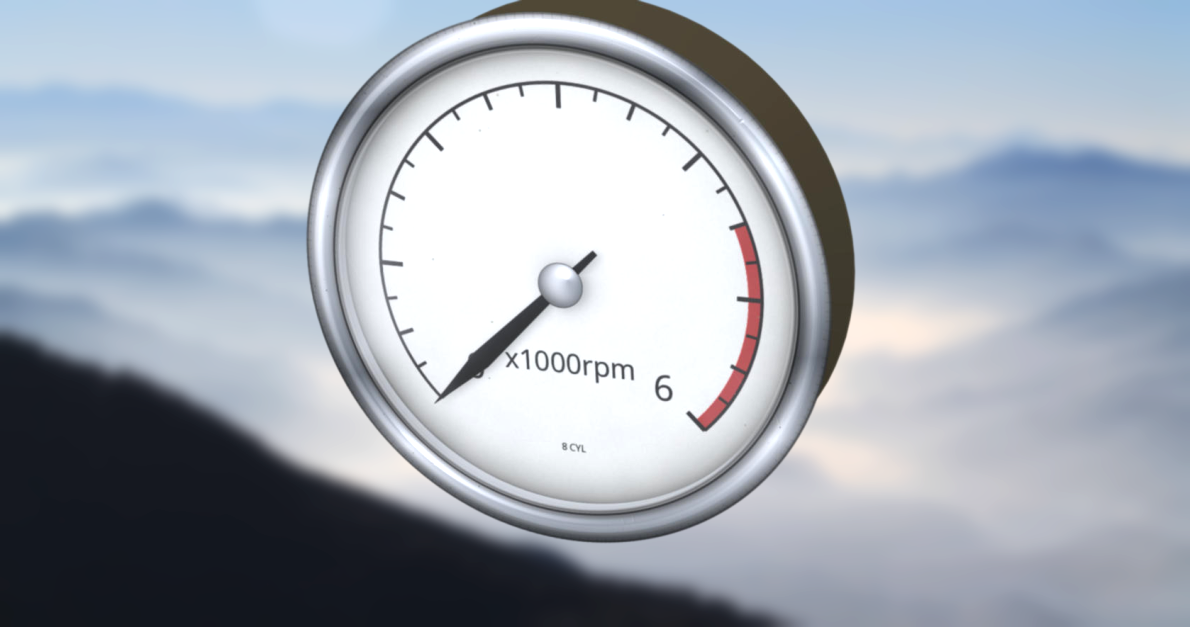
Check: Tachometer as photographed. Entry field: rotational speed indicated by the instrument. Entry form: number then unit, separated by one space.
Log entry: 0 rpm
